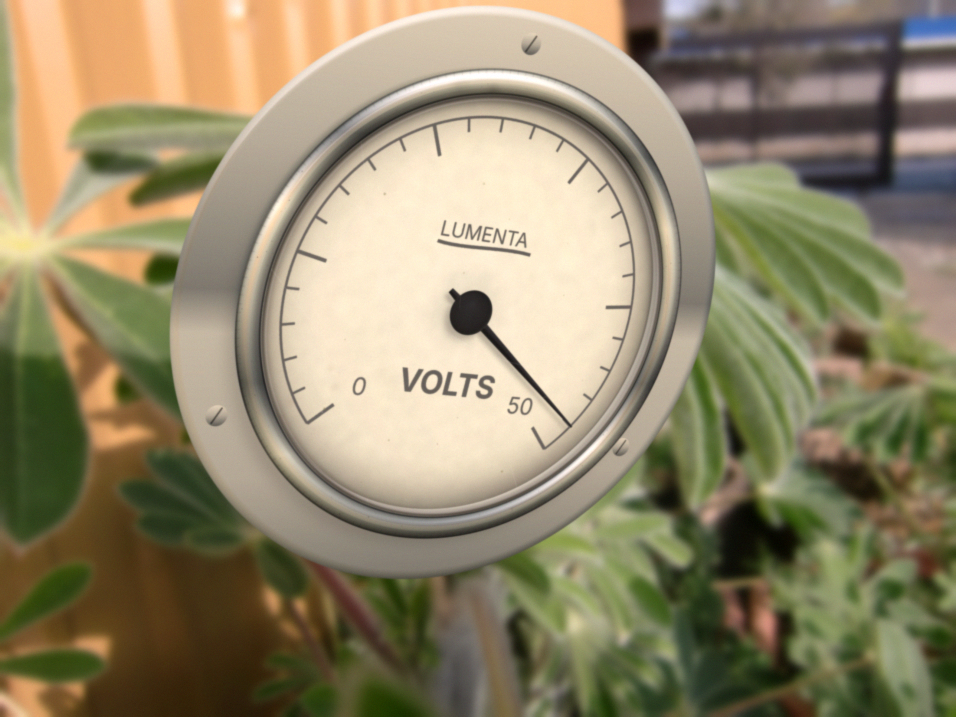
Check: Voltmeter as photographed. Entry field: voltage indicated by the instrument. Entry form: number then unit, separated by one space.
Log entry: 48 V
